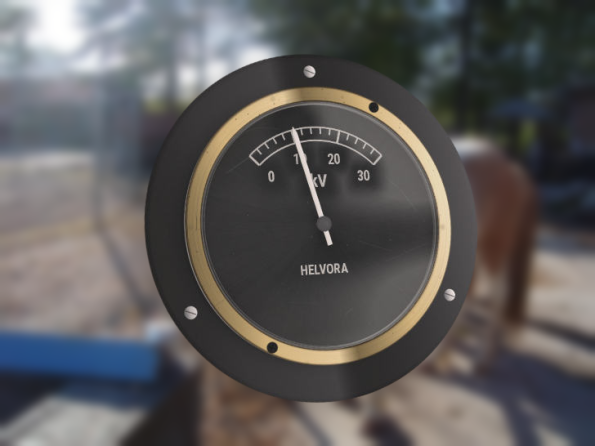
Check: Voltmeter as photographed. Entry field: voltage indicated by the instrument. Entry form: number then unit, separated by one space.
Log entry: 10 kV
